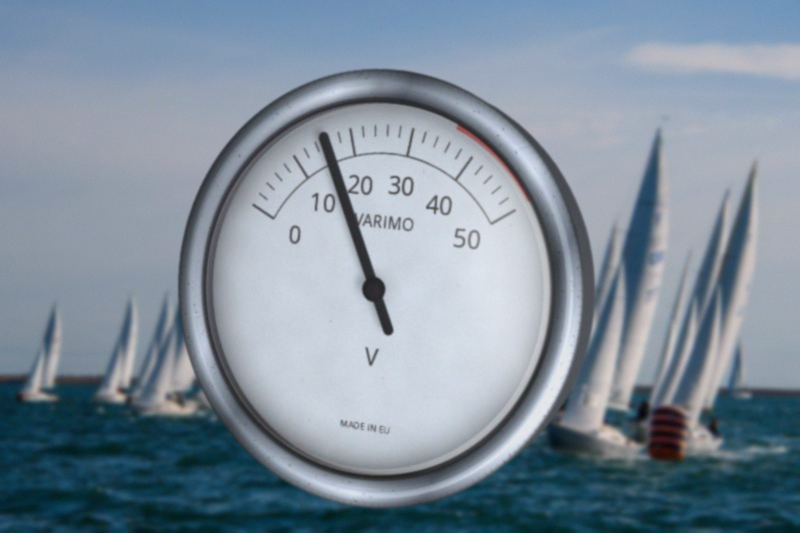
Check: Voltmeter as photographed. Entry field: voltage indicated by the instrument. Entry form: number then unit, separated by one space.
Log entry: 16 V
